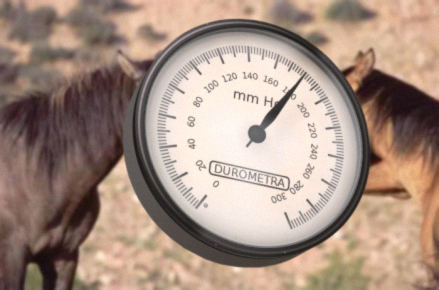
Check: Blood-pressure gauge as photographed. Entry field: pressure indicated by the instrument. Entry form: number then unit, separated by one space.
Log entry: 180 mmHg
